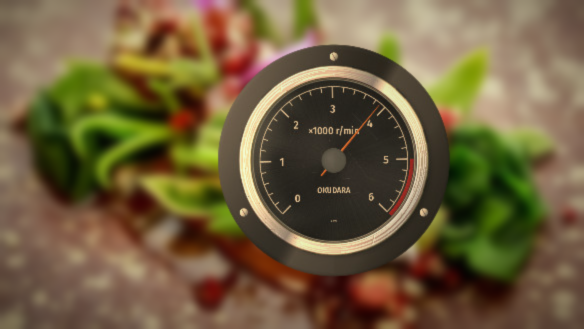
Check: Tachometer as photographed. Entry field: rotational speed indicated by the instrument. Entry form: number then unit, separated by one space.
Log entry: 3900 rpm
